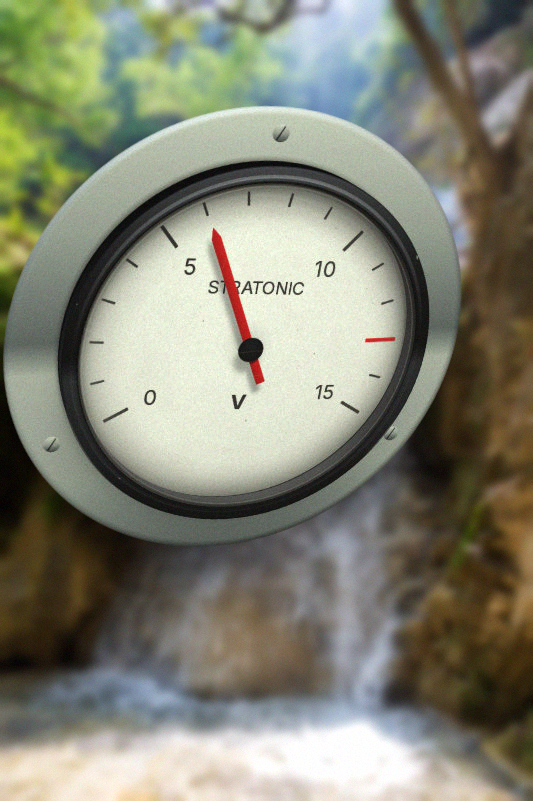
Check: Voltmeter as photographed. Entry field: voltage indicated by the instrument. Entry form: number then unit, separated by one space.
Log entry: 6 V
